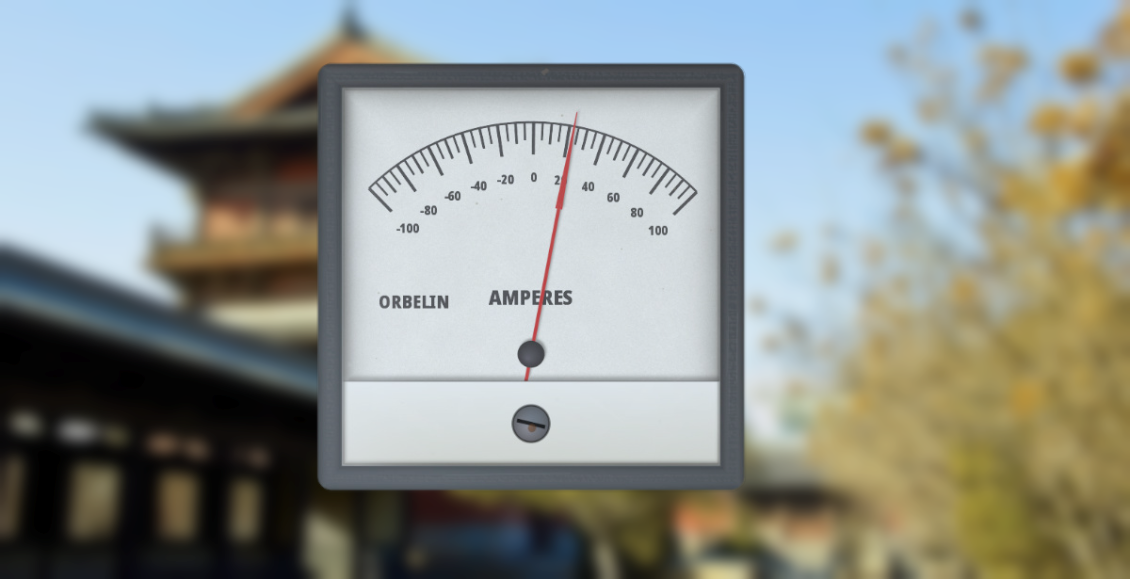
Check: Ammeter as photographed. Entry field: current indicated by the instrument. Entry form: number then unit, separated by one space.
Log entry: 22.5 A
